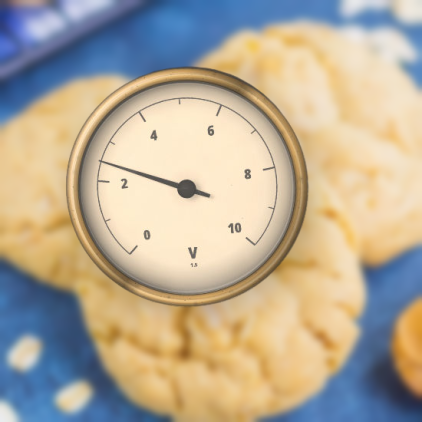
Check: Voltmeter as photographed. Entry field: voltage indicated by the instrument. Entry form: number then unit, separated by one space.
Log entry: 2.5 V
